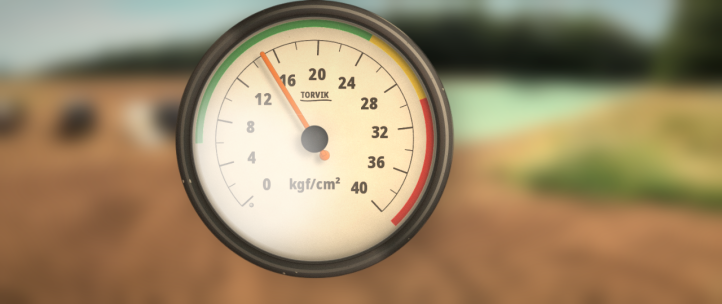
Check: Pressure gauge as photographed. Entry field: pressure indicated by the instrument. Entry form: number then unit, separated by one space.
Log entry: 15 kg/cm²
